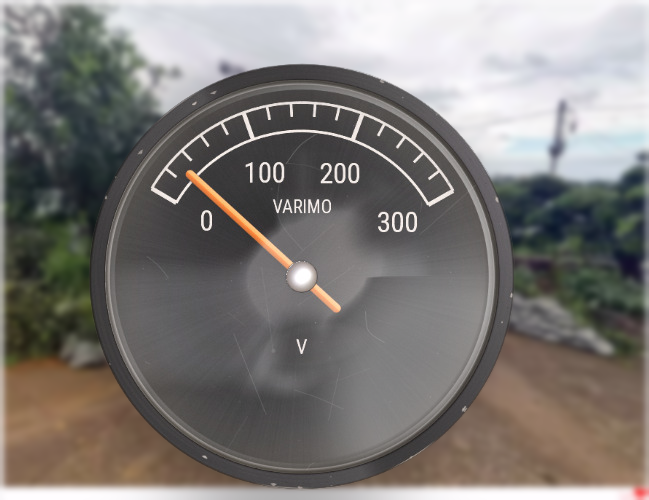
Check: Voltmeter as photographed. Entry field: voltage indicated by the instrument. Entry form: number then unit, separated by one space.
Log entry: 30 V
